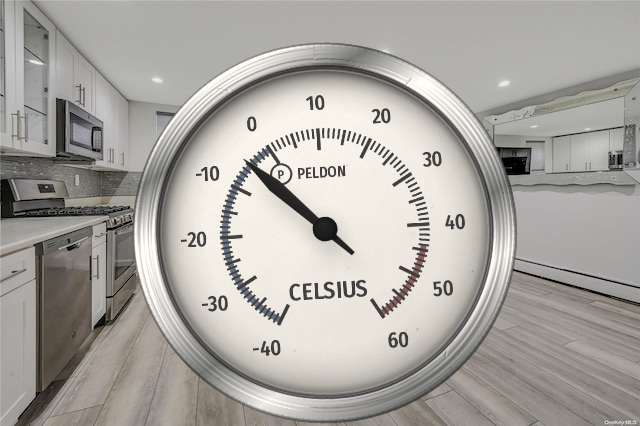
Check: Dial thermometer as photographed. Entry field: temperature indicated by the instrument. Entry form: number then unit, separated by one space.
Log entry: -5 °C
